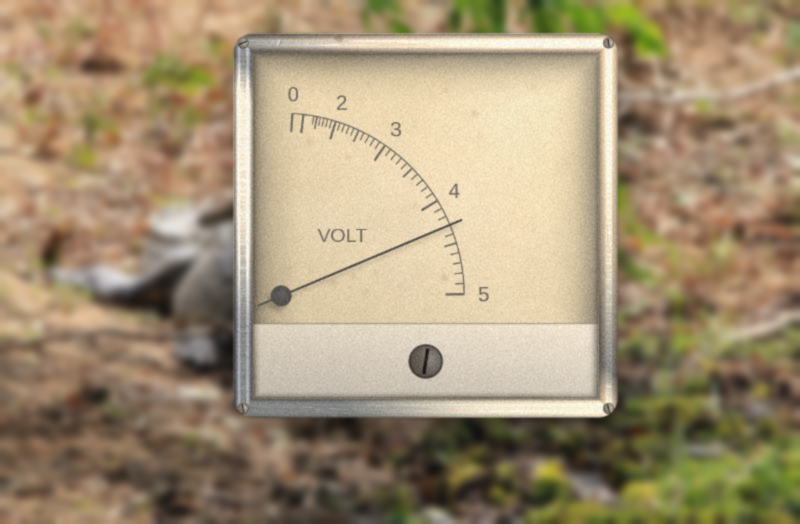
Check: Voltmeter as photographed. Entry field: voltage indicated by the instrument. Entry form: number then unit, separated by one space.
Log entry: 4.3 V
